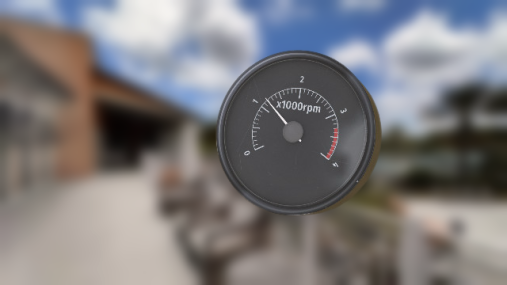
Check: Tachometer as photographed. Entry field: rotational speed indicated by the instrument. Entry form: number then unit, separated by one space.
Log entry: 1200 rpm
